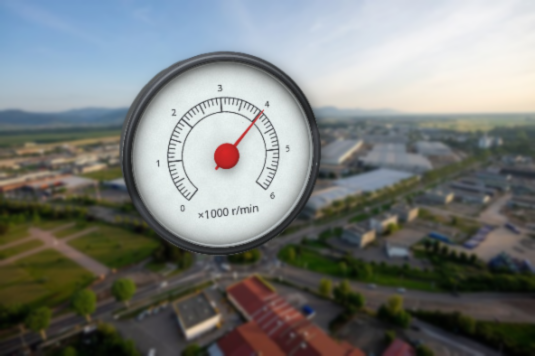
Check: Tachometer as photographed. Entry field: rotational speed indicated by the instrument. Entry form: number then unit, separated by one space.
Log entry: 4000 rpm
